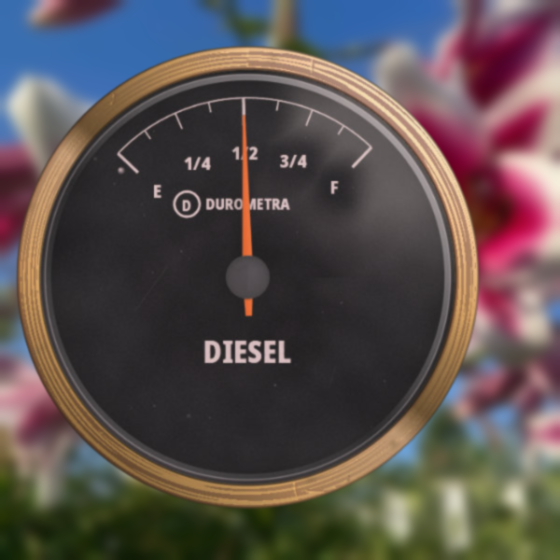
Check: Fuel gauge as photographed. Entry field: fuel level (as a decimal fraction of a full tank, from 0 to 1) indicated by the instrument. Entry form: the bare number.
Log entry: 0.5
